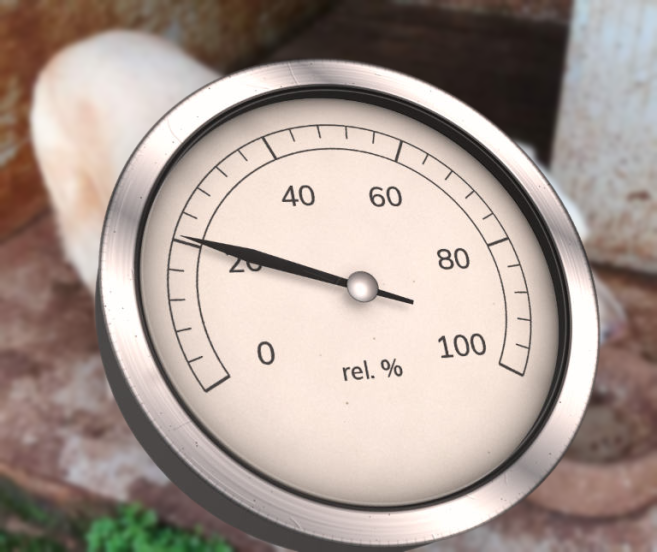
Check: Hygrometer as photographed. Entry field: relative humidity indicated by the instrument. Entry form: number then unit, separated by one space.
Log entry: 20 %
